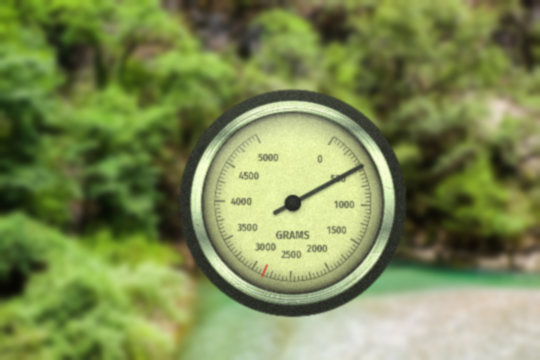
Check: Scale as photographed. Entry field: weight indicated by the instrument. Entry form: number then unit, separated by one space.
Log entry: 500 g
